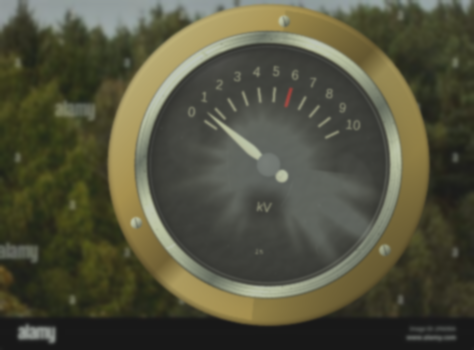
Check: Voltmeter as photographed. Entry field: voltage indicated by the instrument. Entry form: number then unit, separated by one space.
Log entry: 0.5 kV
